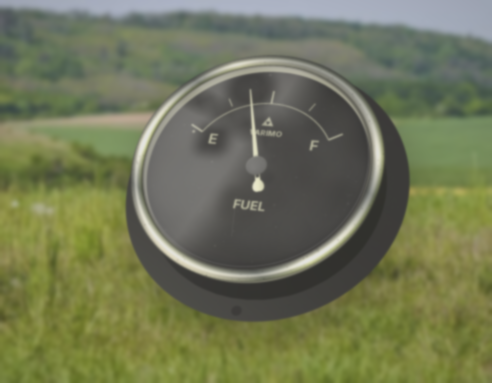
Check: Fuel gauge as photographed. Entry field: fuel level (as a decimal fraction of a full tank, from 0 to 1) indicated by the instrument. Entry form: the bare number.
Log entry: 0.375
